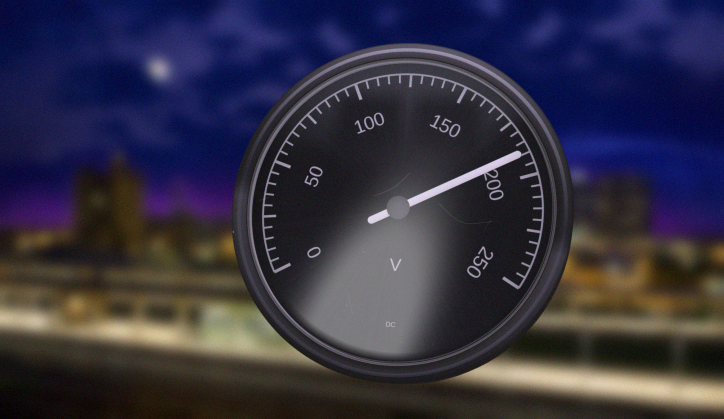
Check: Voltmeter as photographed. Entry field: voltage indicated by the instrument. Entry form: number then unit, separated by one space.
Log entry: 190 V
